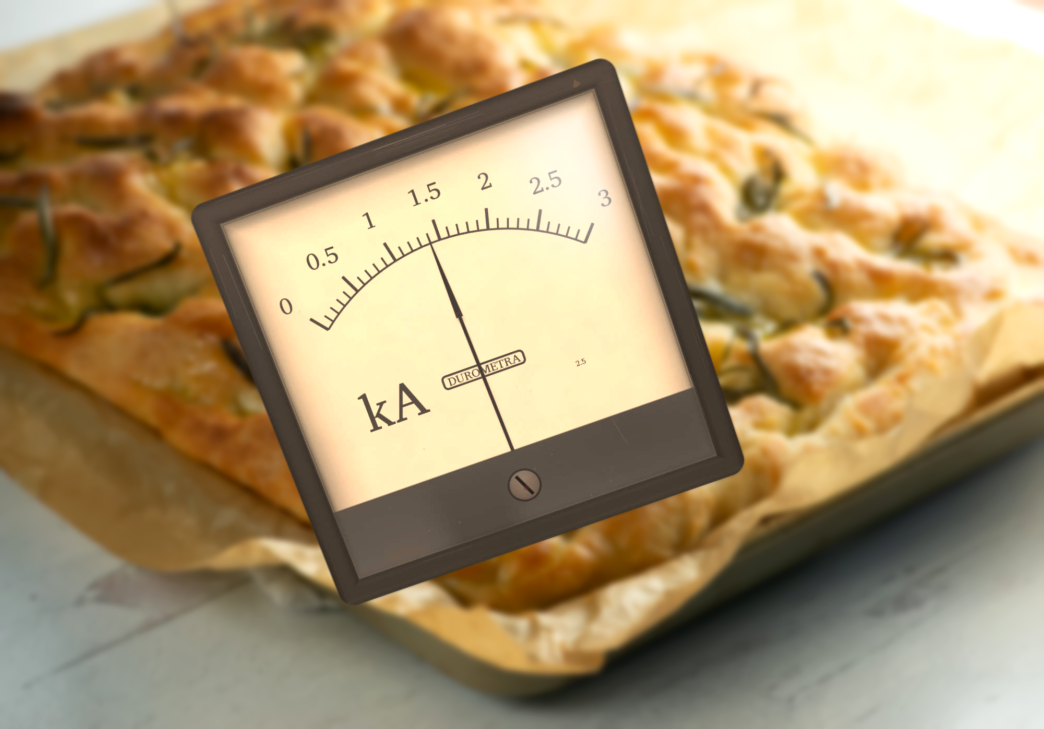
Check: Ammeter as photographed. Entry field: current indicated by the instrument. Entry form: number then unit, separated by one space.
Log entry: 1.4 kA
